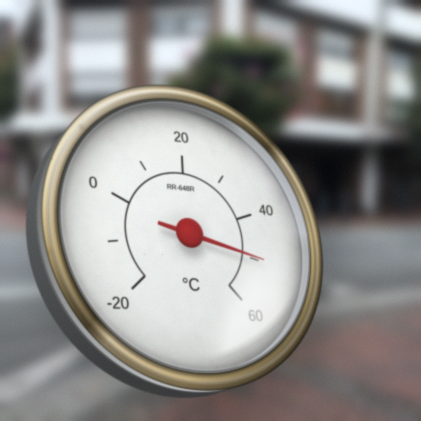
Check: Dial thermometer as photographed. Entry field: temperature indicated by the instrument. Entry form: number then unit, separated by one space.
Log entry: 50 °C
